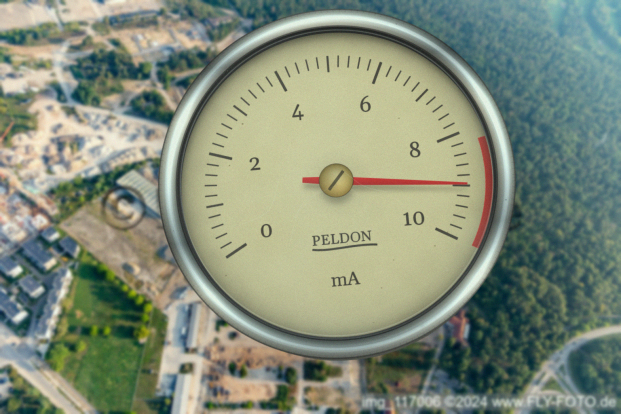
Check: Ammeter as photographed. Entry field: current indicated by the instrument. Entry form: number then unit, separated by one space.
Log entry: 9 mA
